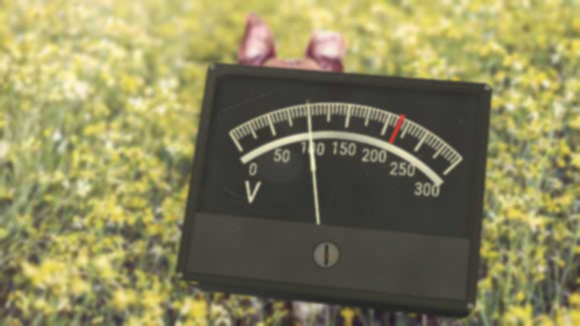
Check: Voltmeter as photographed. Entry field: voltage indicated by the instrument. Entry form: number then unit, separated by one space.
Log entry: 100 V
